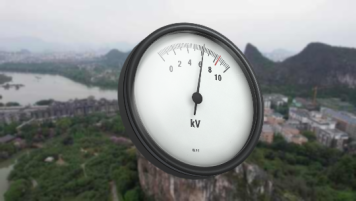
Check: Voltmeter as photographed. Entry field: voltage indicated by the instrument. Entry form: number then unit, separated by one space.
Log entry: 6 kV
